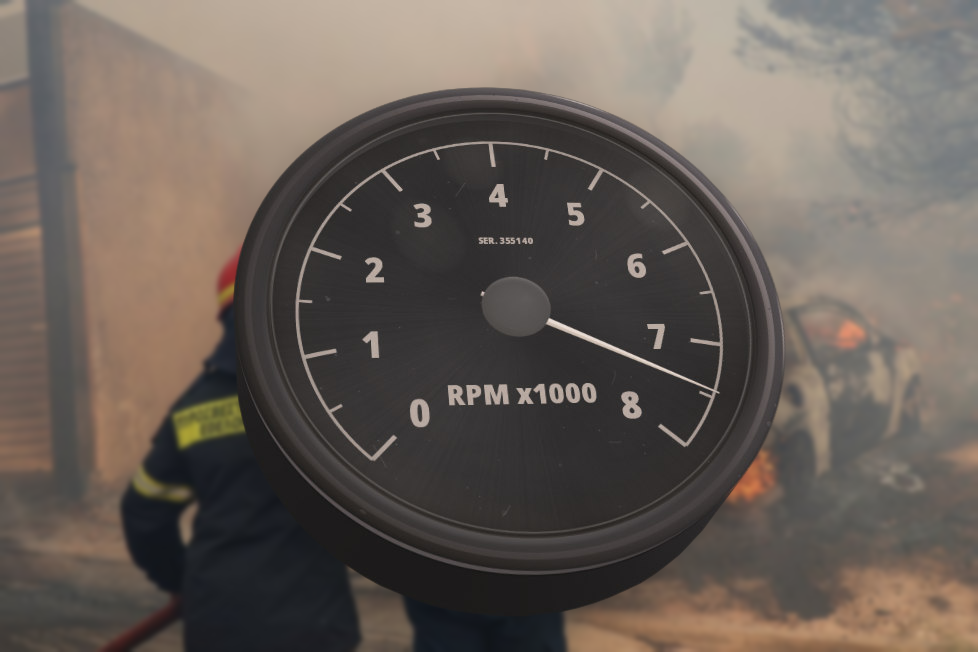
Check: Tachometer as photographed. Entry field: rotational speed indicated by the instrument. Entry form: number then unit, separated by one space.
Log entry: 7500 rpm
